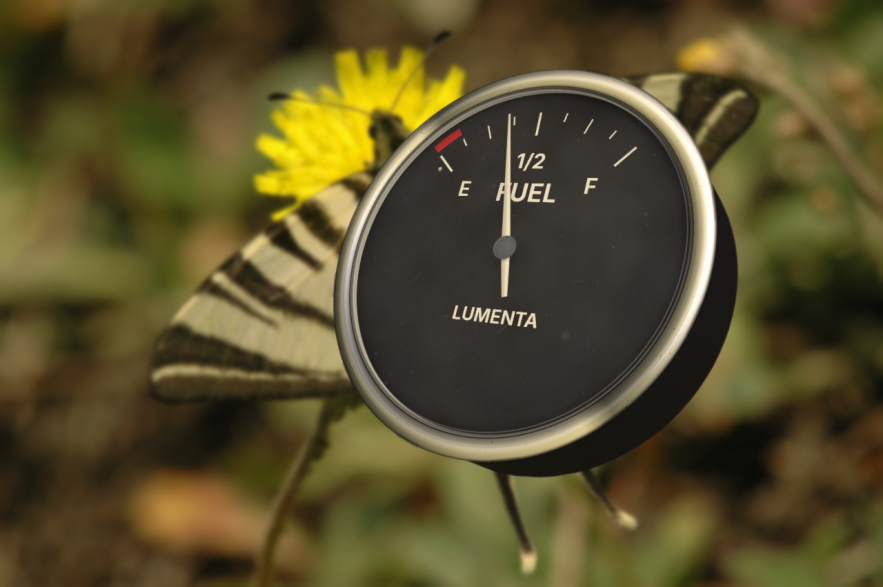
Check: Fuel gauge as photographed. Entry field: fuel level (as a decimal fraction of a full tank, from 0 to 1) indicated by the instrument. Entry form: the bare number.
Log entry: 0.375
